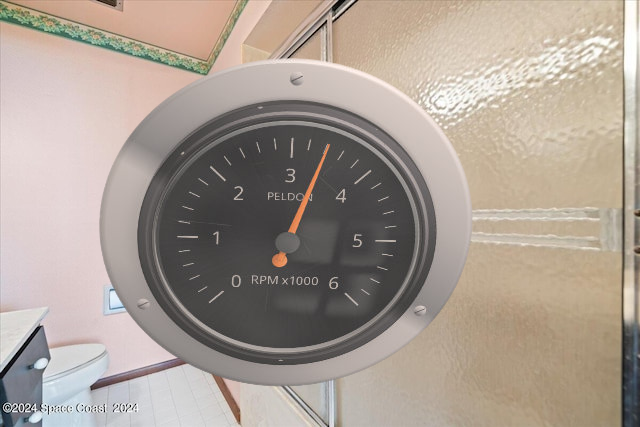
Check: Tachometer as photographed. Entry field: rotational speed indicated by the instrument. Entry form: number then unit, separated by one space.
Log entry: 3400 rpm
